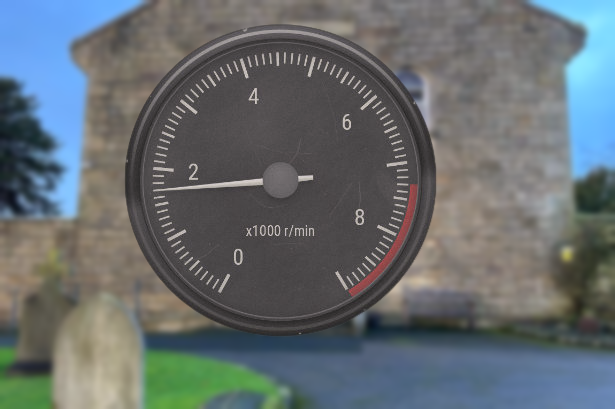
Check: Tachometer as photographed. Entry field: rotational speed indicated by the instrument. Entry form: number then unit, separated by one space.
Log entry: 1700 rpm
